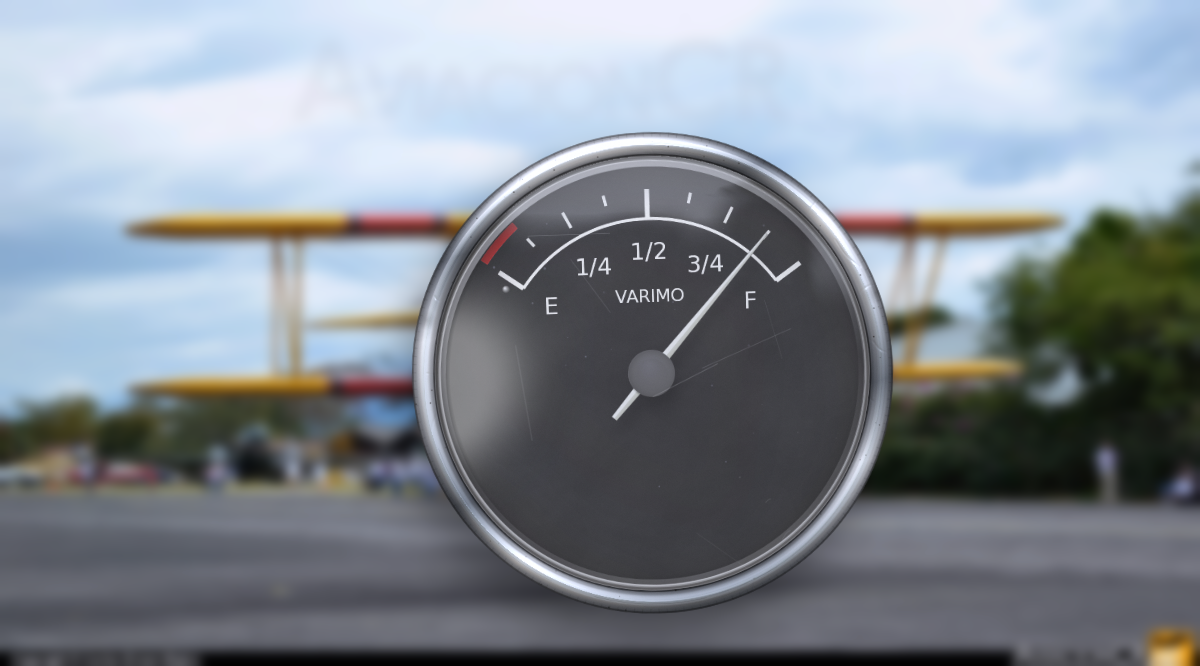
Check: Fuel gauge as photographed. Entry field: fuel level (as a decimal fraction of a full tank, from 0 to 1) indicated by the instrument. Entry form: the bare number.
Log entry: 0.875
